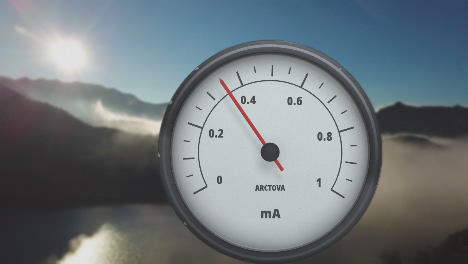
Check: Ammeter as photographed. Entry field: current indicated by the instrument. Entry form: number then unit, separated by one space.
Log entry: 0.35 mA
